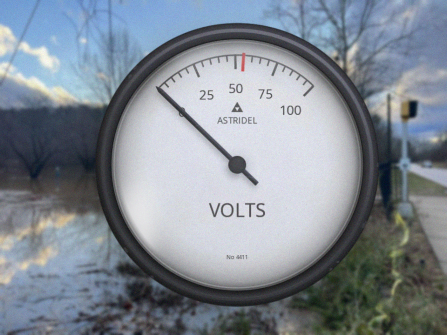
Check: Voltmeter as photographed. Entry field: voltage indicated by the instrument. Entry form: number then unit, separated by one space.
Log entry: 0 V
